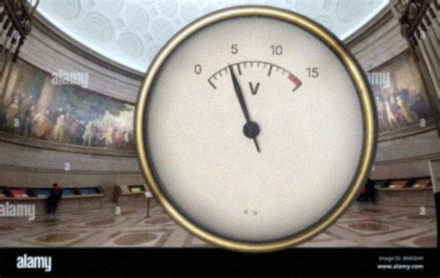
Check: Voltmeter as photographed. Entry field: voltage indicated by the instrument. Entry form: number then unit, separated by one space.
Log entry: 4 V
